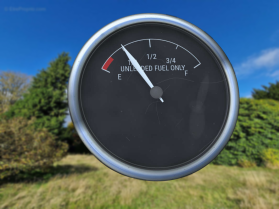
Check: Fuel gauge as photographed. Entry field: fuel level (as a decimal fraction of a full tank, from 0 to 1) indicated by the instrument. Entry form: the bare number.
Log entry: 0.25
